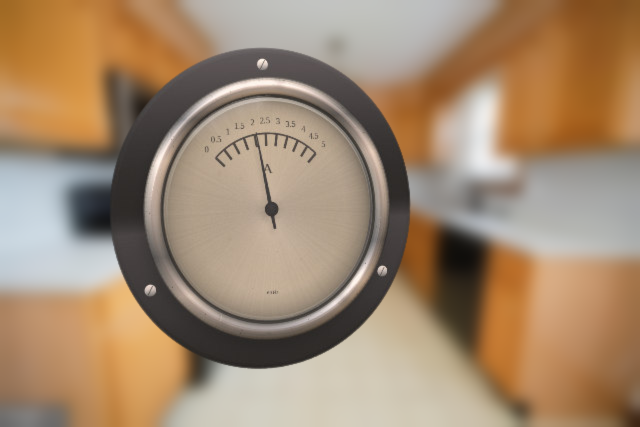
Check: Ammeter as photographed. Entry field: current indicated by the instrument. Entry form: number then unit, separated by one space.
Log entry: 2 A
